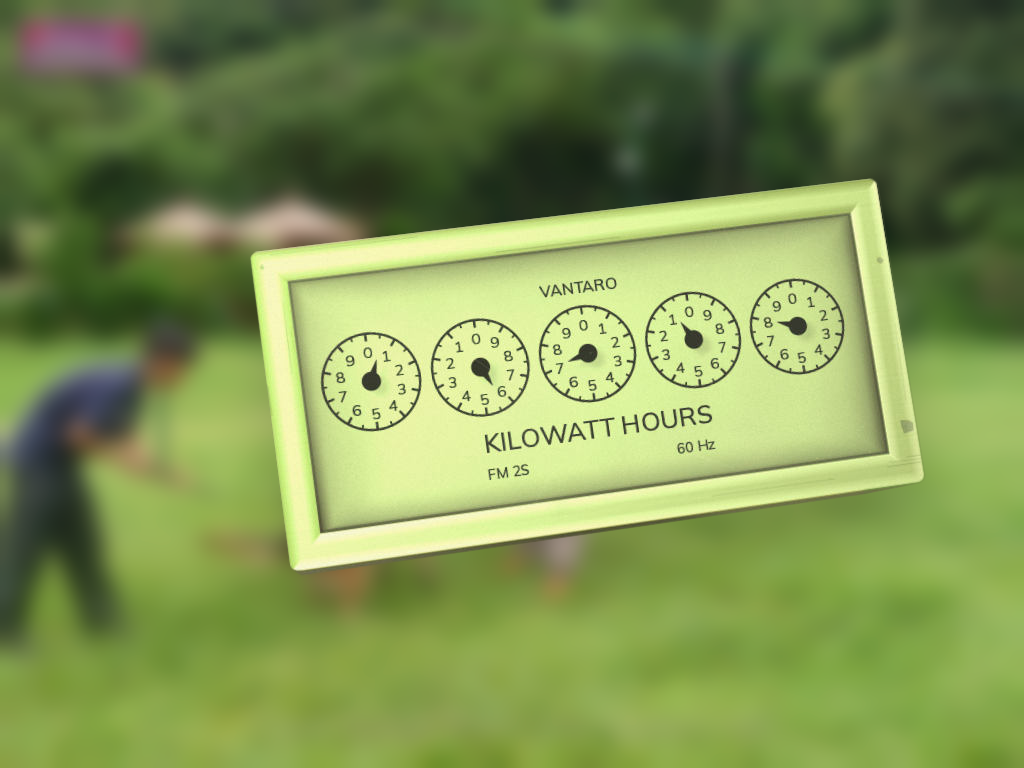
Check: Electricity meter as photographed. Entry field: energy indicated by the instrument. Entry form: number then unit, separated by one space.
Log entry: 5708 kWh
